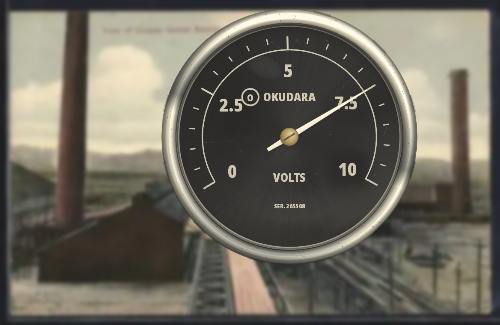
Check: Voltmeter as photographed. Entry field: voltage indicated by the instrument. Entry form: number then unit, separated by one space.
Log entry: 7.5 V
